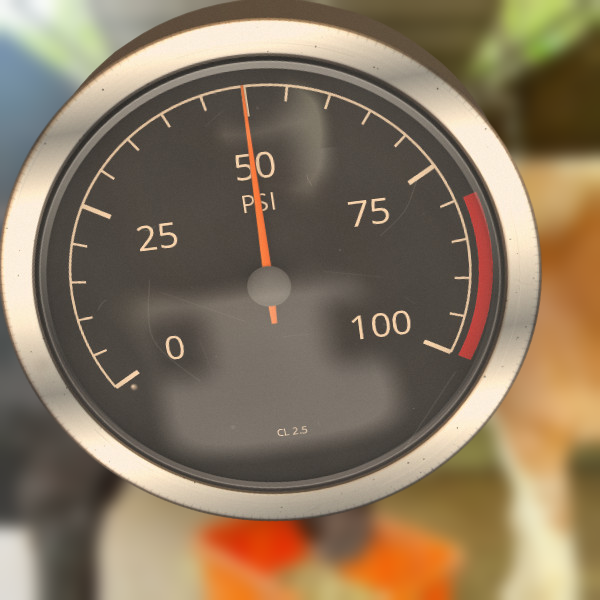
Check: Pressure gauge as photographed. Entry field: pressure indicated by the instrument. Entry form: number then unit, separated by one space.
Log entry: 50 psi
